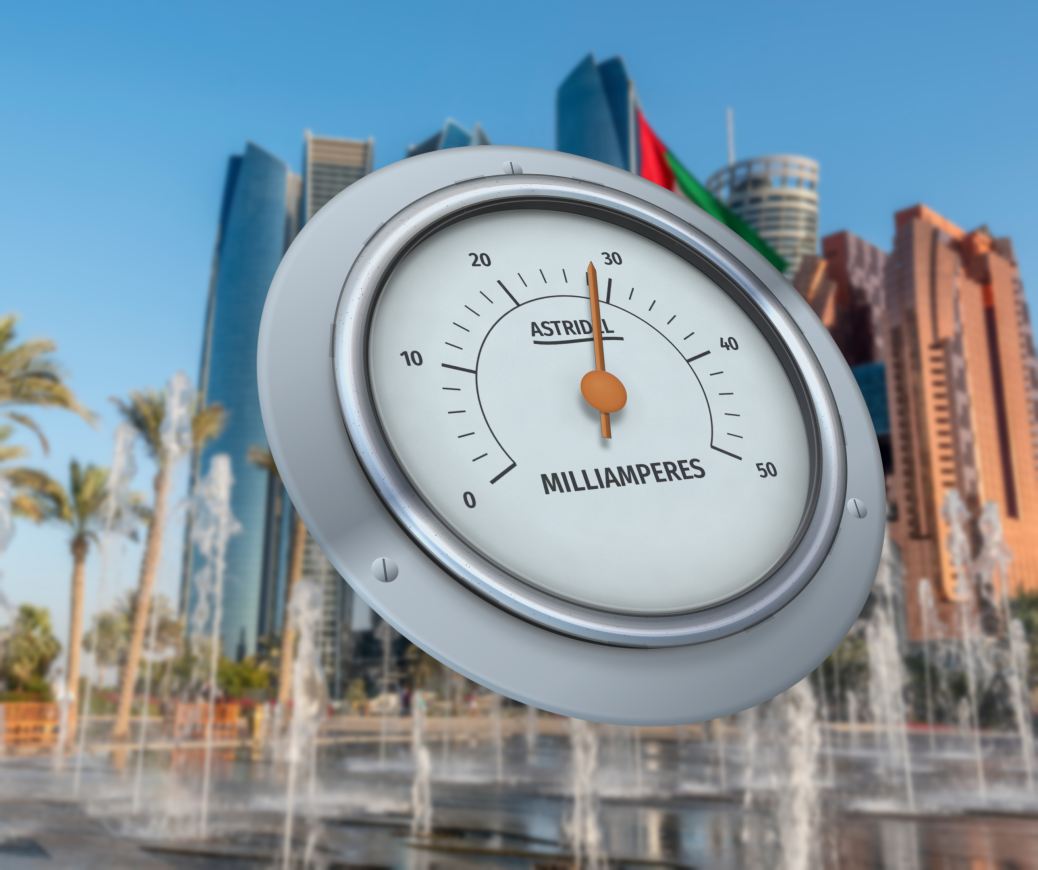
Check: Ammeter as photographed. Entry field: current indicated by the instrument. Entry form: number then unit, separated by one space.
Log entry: 28 mA
